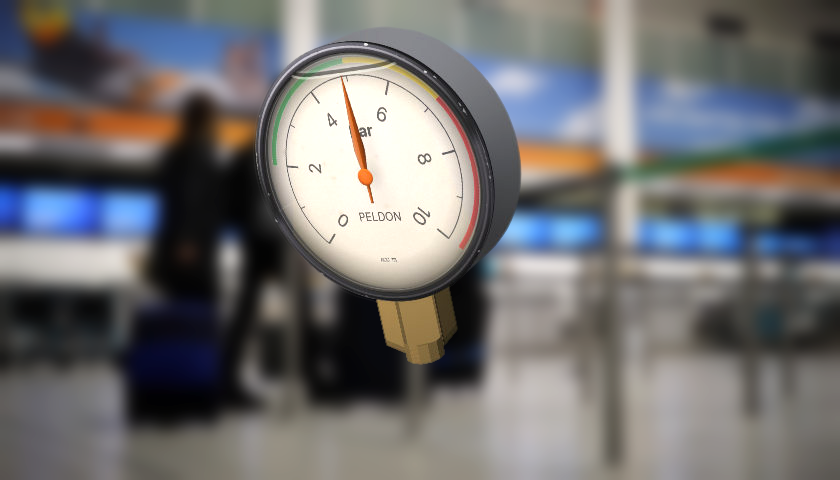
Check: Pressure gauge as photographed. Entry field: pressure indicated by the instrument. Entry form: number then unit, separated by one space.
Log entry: 5 bar
